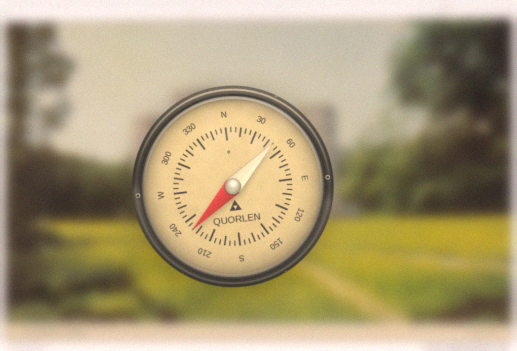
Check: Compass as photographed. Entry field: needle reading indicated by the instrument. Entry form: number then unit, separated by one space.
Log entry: 230 °
